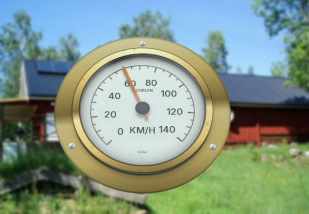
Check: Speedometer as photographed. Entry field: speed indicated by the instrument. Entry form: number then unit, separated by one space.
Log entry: 60 km/h
